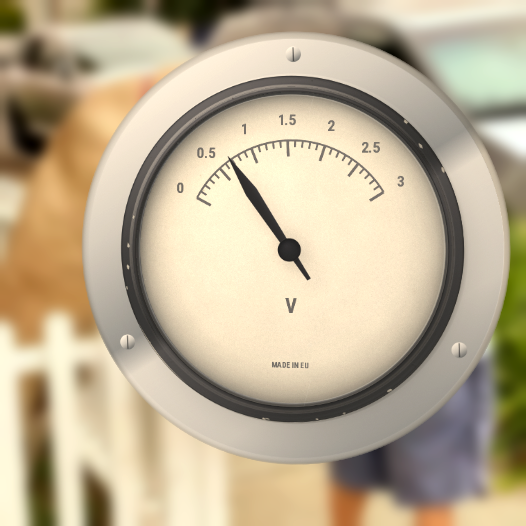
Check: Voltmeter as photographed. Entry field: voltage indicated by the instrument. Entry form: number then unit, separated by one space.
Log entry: 0.7 V
